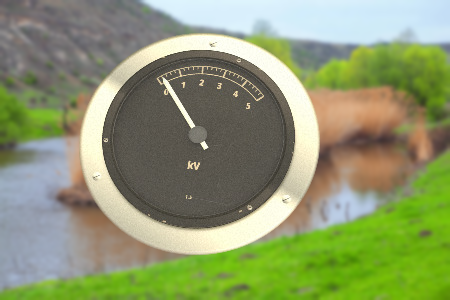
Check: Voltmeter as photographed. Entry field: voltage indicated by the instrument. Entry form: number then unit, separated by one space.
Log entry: 0.2 kV
